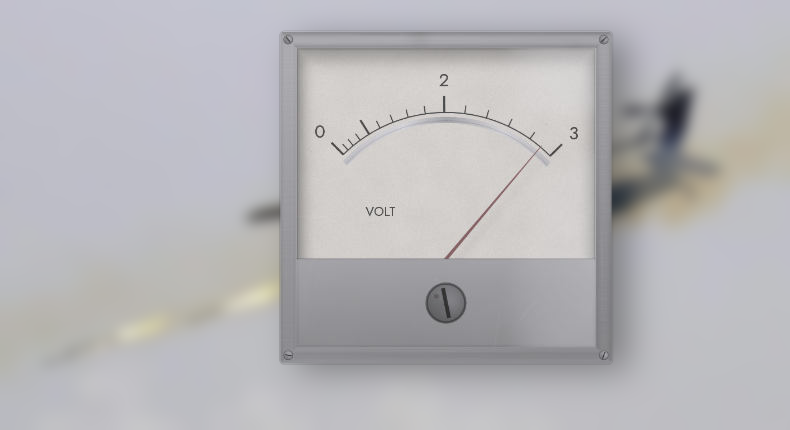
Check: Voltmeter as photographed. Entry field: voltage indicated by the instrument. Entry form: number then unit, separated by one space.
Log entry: 2.9 V
